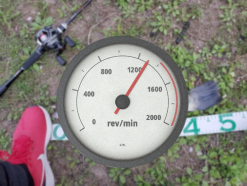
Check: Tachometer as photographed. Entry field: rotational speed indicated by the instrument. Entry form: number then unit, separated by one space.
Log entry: 1300 rpm
